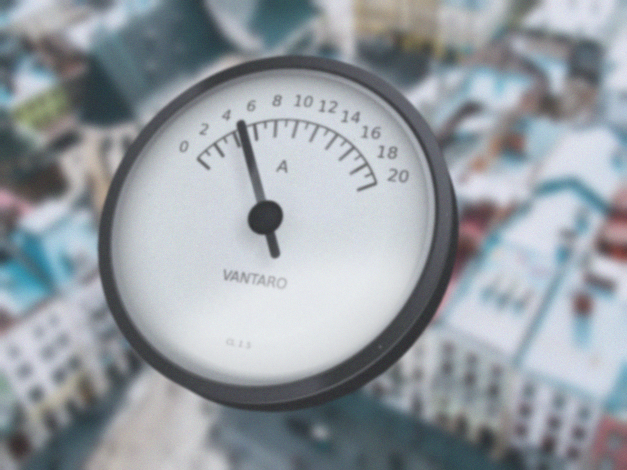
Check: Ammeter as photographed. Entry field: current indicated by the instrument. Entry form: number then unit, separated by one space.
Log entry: 5 A
